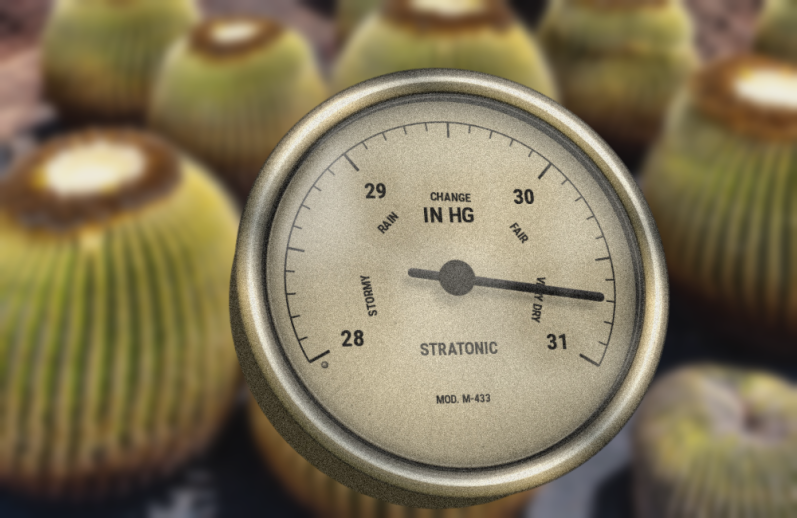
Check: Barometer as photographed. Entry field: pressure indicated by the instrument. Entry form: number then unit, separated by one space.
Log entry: 30.7 inHg
